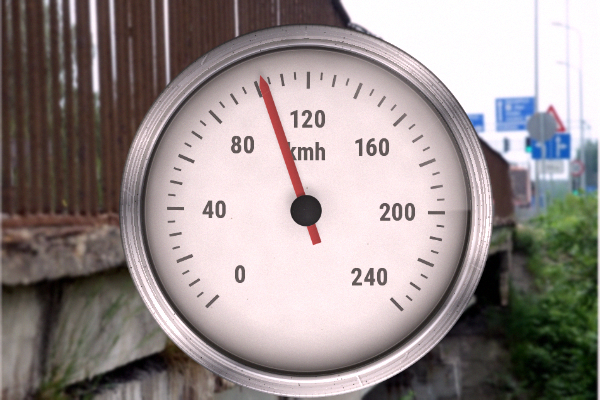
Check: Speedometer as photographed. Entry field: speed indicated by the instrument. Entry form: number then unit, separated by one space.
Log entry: 102.5 km/h
